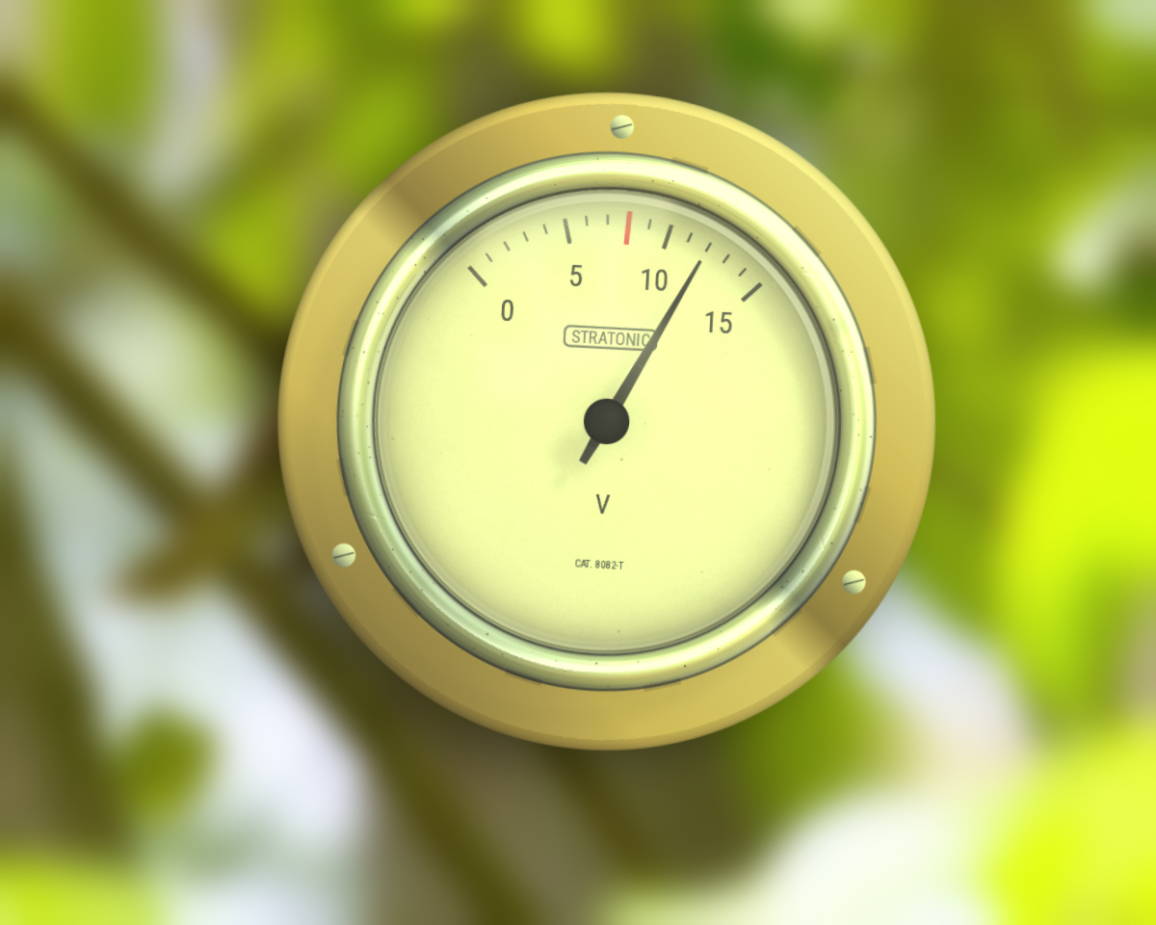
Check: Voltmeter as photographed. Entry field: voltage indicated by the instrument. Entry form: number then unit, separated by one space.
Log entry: 12 V
